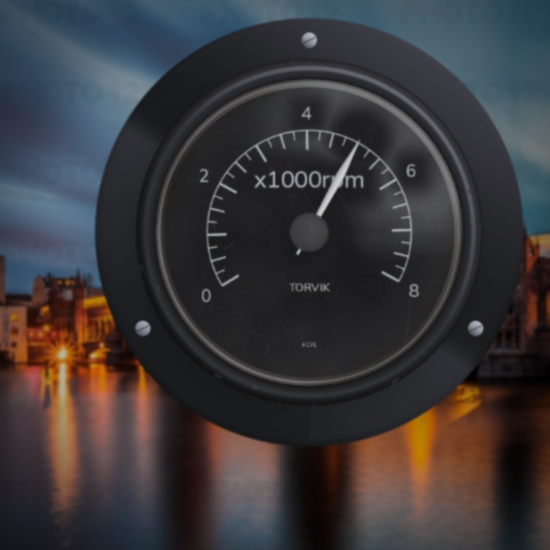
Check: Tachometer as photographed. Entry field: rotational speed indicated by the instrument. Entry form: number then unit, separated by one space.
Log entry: 5000 rpm
